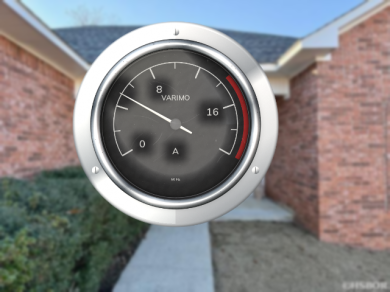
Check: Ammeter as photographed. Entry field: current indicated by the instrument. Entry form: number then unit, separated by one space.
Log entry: 5 A
